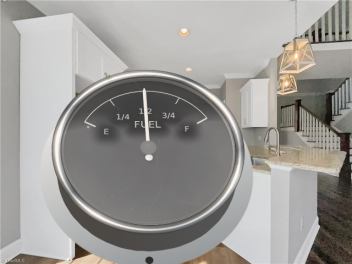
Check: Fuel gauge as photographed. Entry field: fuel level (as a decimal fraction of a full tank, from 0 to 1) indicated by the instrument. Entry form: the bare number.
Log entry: 0.5
